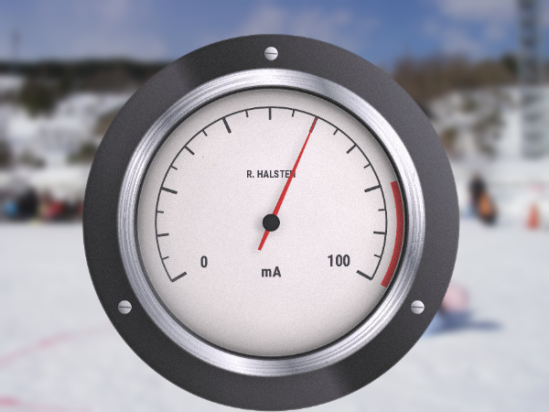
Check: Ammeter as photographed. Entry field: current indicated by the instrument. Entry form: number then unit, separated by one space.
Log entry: 60 mA
